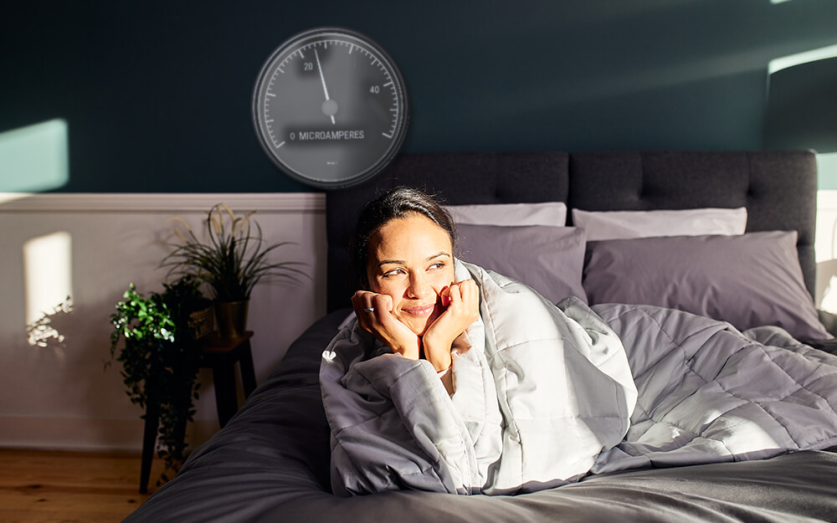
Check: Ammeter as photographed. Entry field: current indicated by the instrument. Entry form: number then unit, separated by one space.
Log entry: 23 µA
